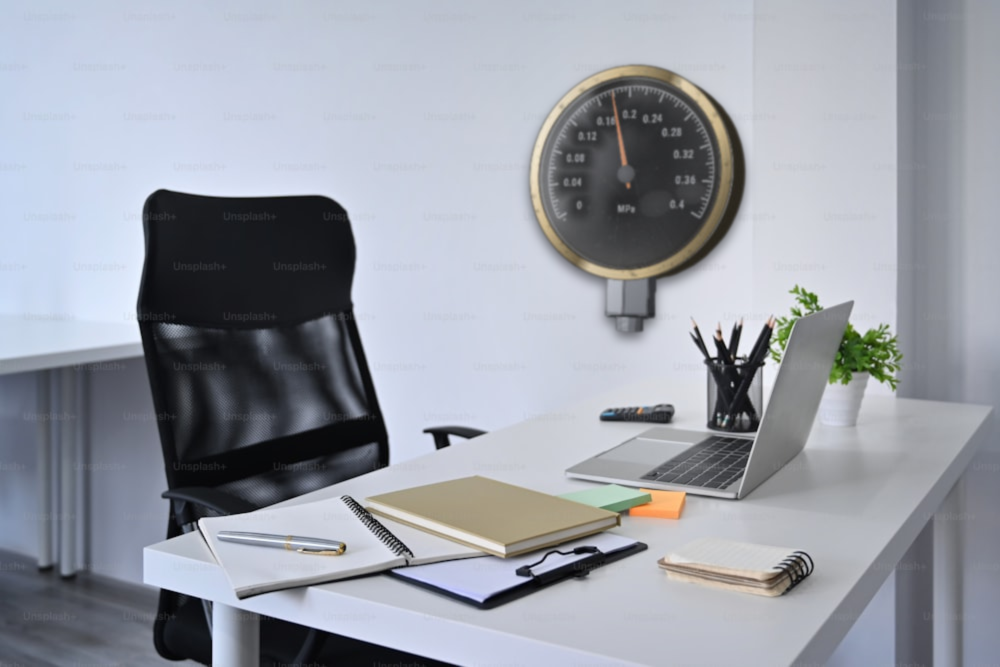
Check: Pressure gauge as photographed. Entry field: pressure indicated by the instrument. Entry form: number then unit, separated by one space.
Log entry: 0.18 MPa
